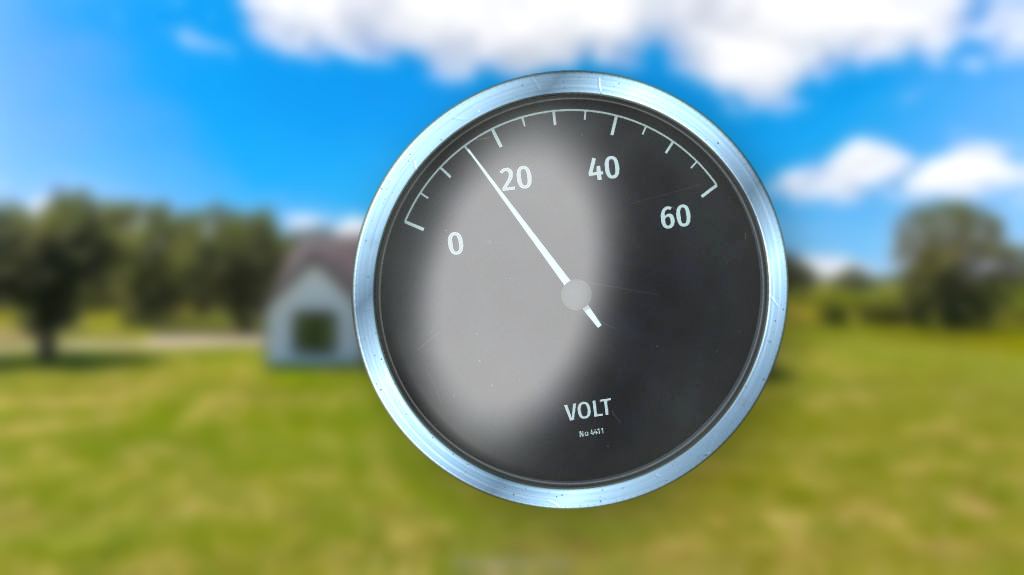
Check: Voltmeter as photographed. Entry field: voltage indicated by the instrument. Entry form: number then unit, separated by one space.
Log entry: 15 V
